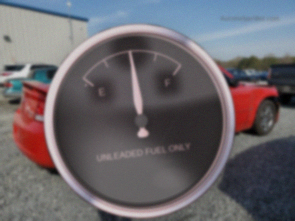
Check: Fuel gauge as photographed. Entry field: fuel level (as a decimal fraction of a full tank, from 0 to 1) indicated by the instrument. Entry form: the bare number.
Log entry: 0.5
